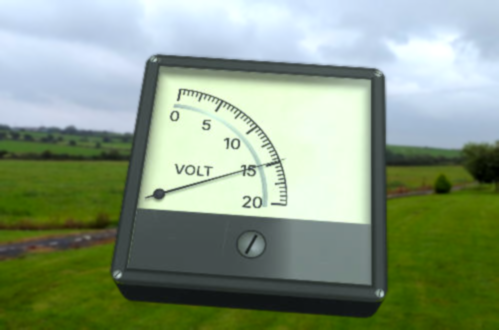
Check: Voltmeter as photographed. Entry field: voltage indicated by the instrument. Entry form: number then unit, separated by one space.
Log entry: 15 V
